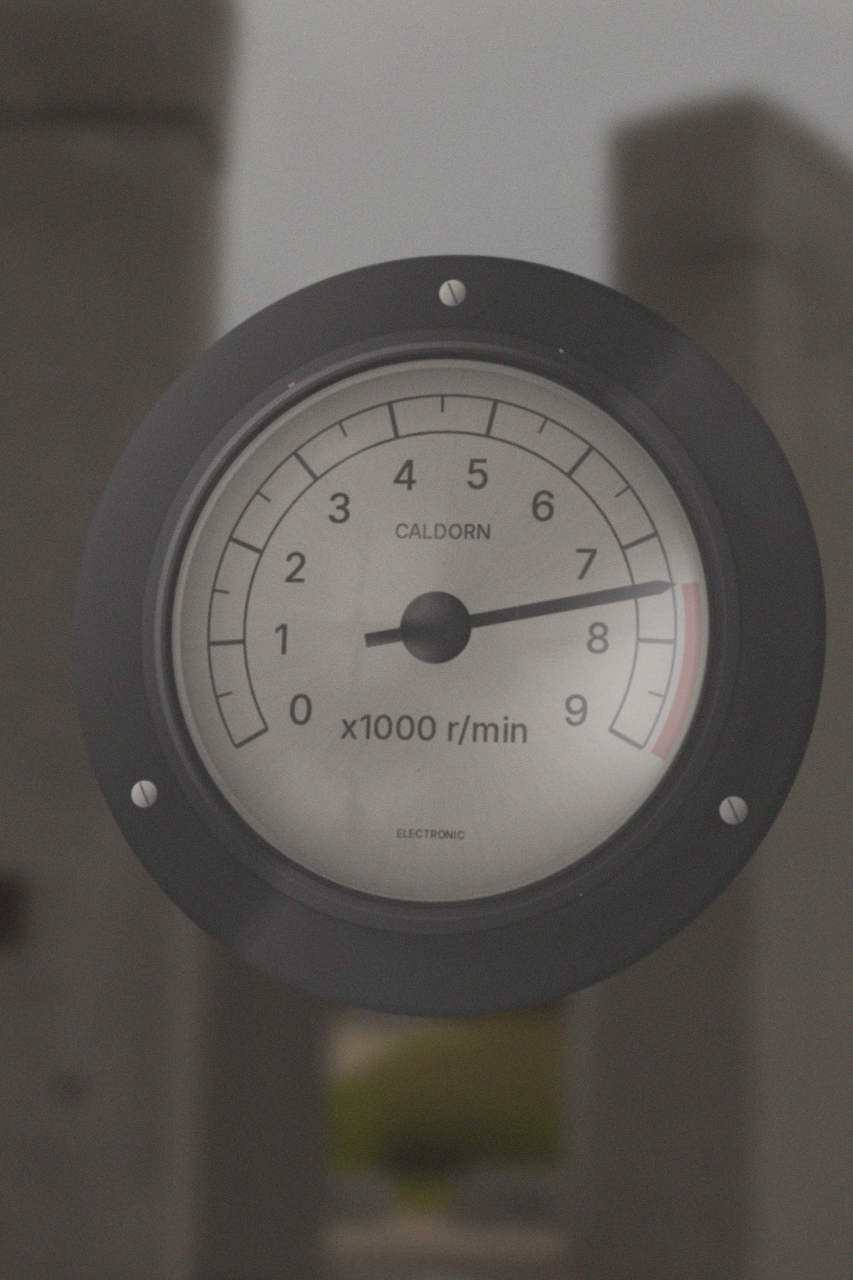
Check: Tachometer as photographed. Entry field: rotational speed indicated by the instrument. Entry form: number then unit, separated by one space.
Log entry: 7500 rpm
